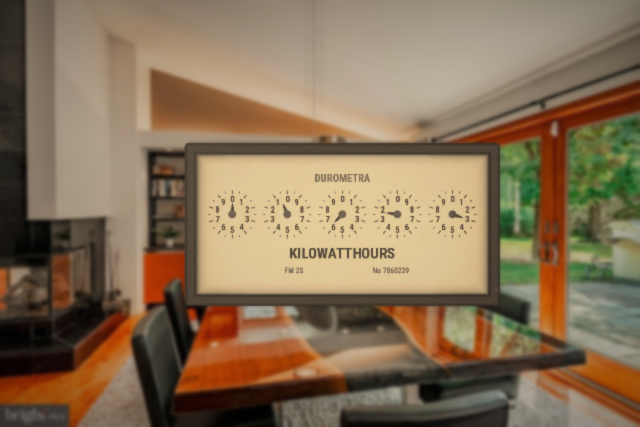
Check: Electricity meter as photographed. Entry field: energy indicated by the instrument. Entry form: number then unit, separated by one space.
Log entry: 623 kWh
